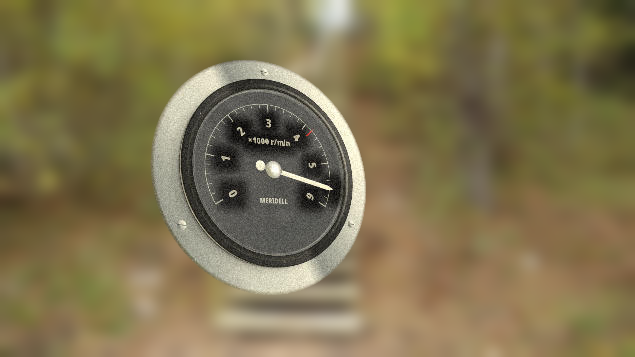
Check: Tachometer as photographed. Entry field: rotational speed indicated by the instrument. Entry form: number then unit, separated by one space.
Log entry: 5600 rpm
